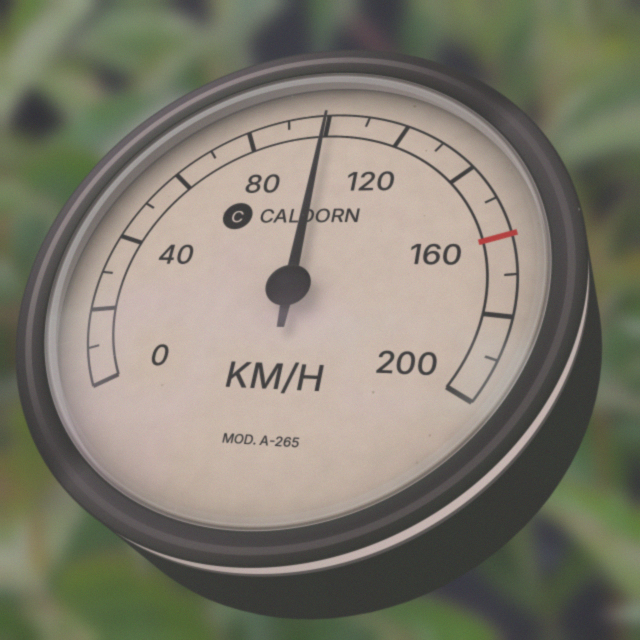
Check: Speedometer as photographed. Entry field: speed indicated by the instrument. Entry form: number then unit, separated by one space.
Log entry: 100 km/h
